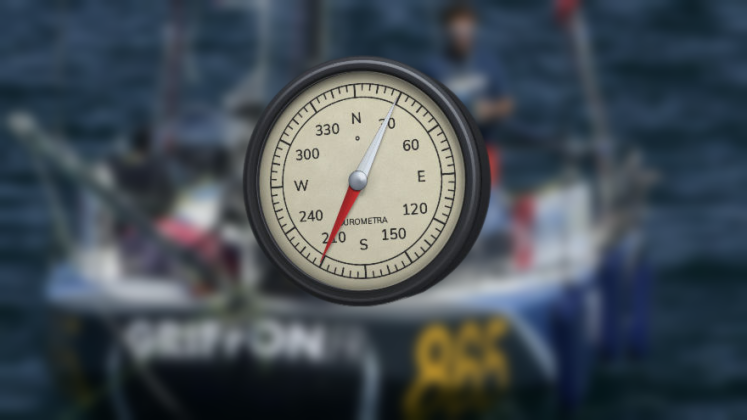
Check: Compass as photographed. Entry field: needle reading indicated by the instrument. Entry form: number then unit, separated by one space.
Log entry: 210 °
